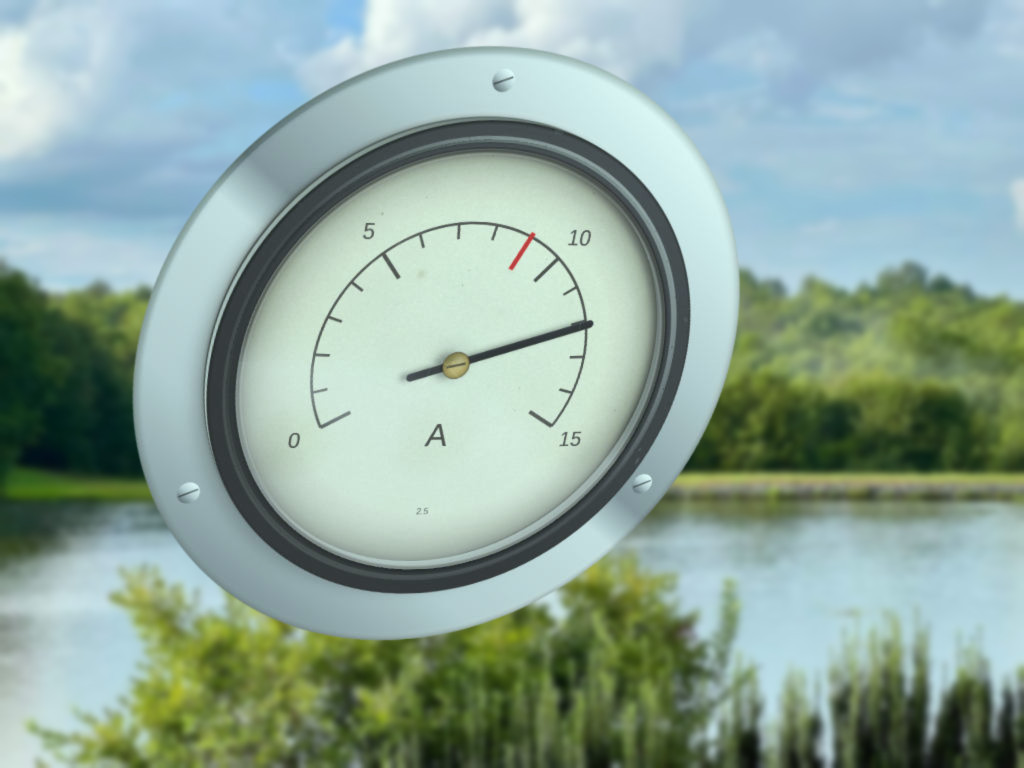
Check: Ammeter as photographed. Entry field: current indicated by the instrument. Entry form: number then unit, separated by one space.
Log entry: 12 A
